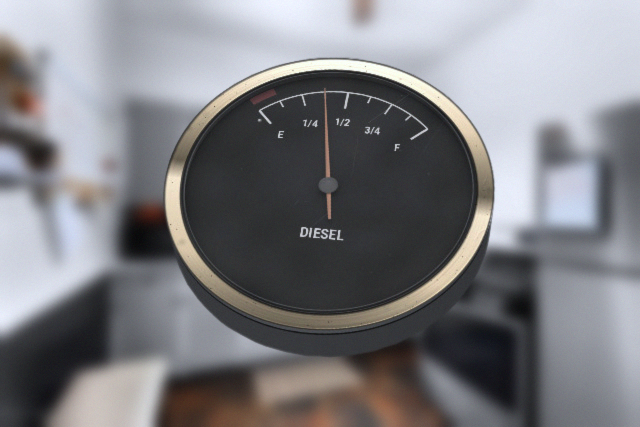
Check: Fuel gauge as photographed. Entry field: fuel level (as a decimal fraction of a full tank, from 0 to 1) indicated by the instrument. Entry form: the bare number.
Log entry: 0.375
